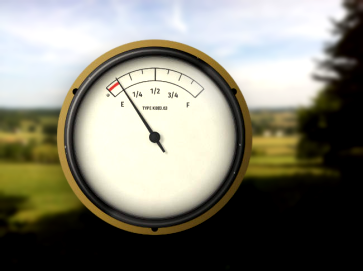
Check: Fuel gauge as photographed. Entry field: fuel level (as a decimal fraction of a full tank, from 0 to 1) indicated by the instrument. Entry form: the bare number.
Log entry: 0.125
